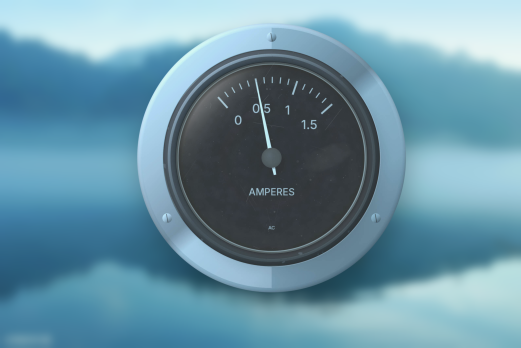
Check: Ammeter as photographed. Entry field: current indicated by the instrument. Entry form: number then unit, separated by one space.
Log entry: 0.5 A
